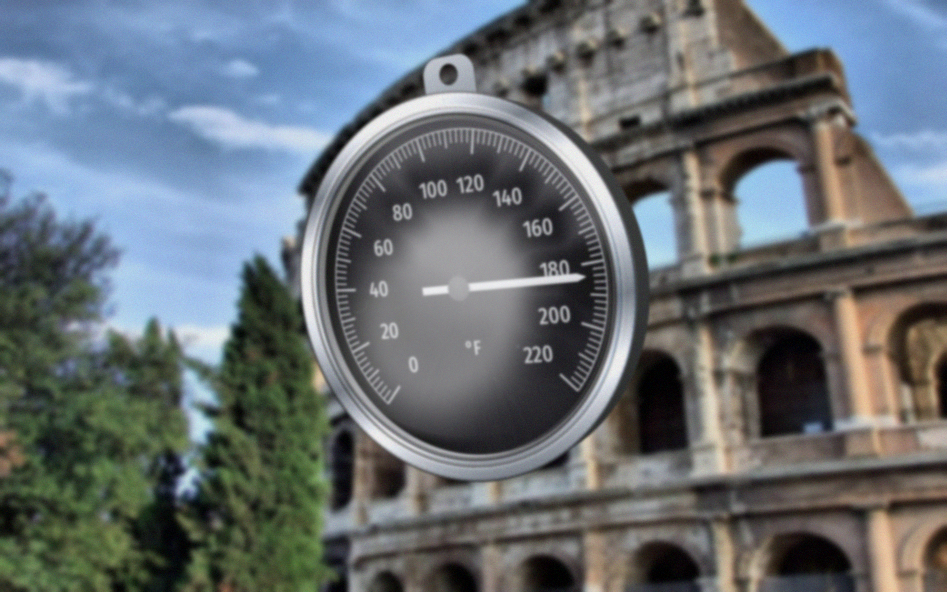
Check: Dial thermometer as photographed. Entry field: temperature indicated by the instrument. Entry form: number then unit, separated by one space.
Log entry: 184 °F
